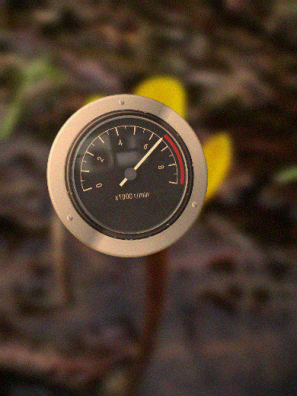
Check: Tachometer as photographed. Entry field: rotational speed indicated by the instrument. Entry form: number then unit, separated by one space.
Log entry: 6500 rpm
